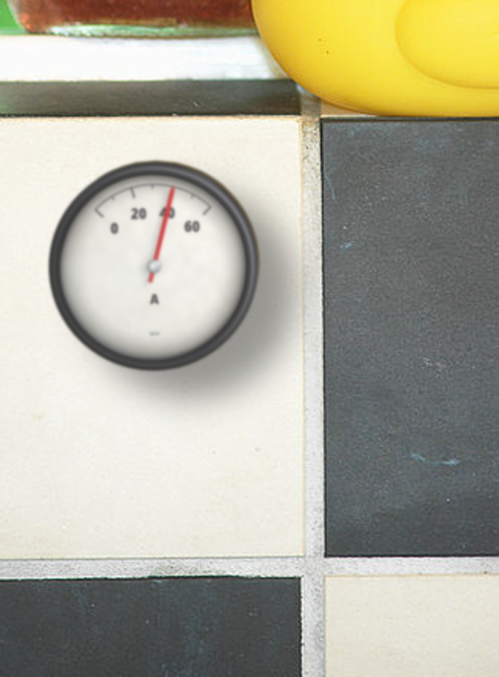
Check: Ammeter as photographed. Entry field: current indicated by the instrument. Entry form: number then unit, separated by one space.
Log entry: 40 A
